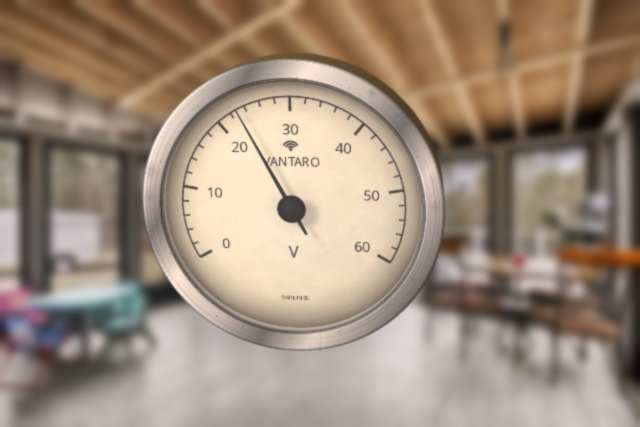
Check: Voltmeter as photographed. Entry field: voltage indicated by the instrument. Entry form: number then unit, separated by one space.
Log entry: 23 V
